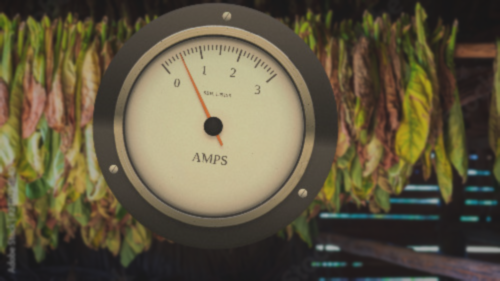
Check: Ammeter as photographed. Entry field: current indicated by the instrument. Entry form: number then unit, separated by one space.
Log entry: 0.5 A
